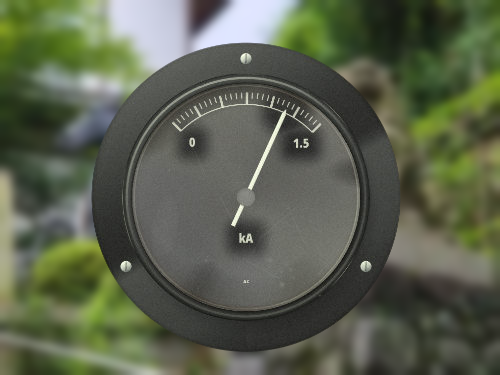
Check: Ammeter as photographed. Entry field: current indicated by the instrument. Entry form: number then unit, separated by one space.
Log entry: 1.15 kA
